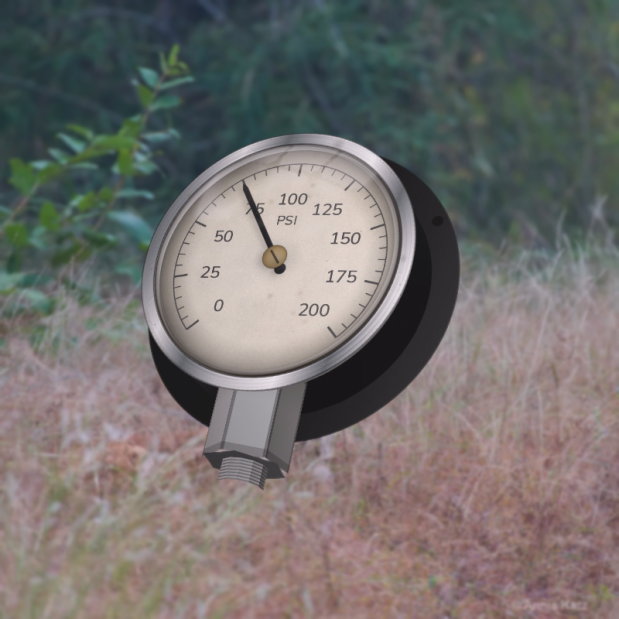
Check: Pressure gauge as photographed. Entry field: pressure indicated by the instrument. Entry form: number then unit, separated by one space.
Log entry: 75 psi
